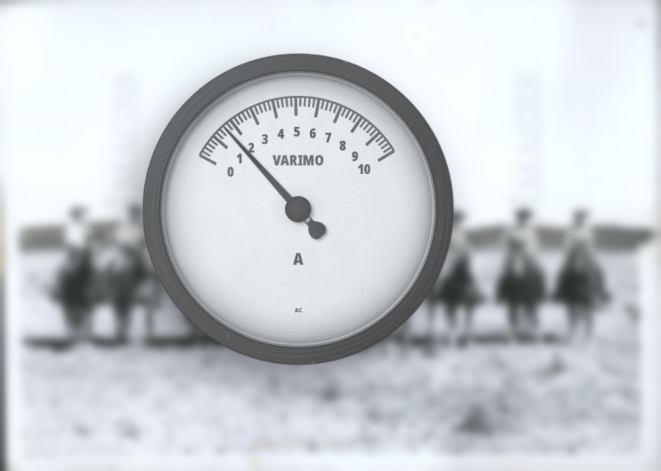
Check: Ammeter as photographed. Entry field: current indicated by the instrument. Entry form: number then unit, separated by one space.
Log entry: 1.6 A
